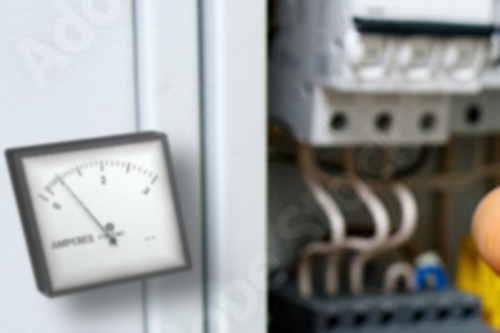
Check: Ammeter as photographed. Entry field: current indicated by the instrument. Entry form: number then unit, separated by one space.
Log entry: 1 A
